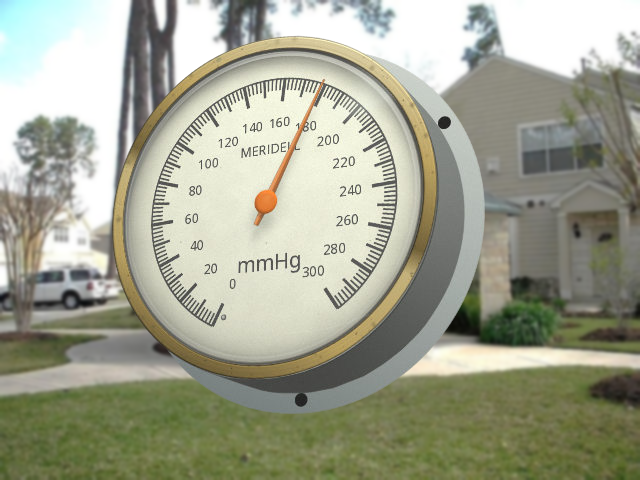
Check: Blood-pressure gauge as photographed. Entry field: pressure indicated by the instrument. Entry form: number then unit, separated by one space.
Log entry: 180 mmHg
